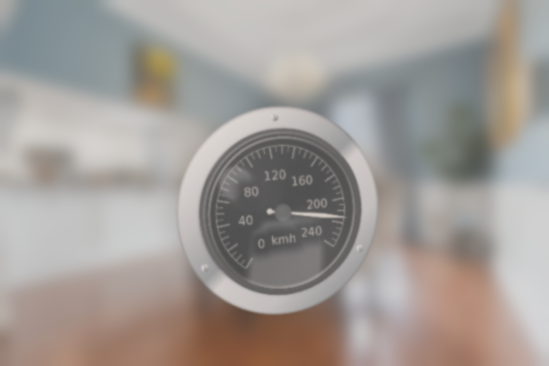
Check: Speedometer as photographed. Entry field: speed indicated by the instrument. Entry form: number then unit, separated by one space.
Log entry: 215 km/h
